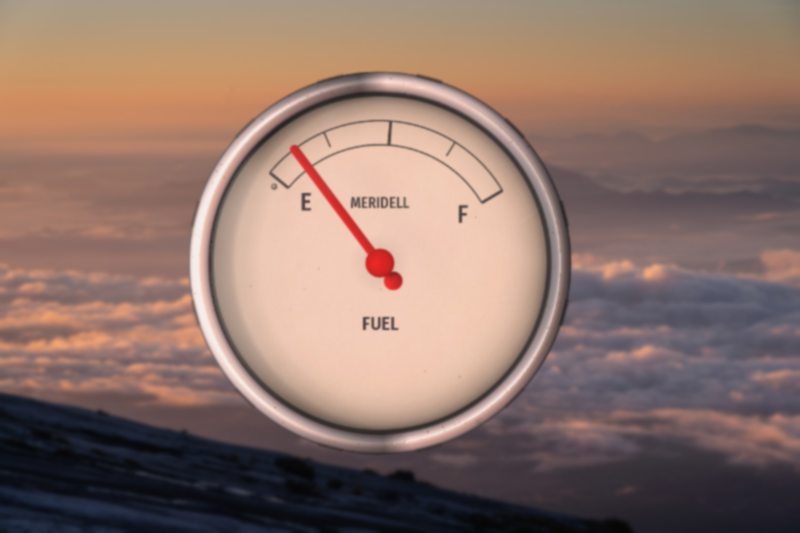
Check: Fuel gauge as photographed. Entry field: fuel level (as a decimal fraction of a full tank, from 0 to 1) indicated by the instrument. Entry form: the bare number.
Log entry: 0.125
